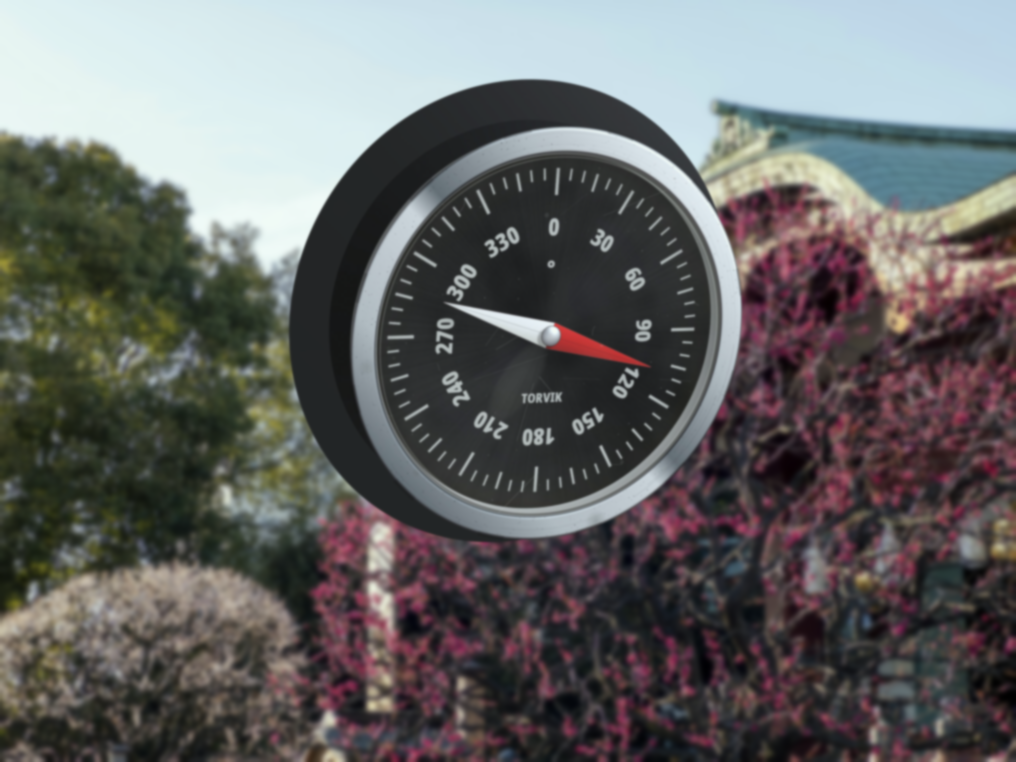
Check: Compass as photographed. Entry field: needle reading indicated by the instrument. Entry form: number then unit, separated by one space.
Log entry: 107.5 °
